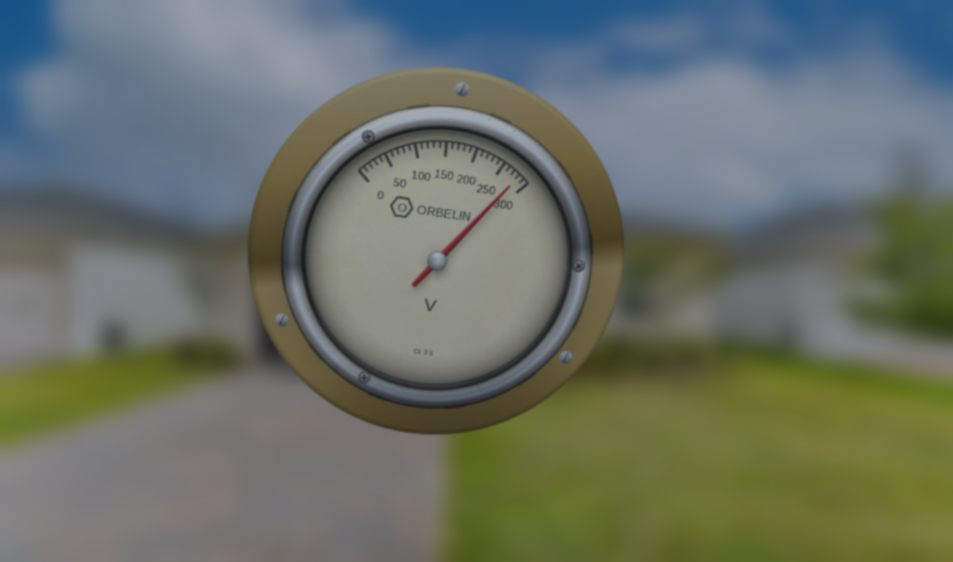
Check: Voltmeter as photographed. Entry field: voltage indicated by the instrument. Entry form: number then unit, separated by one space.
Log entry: 280 V
